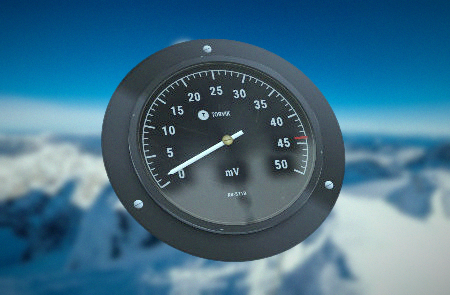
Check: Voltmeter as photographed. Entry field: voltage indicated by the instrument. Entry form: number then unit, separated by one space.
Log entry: 1 mV
